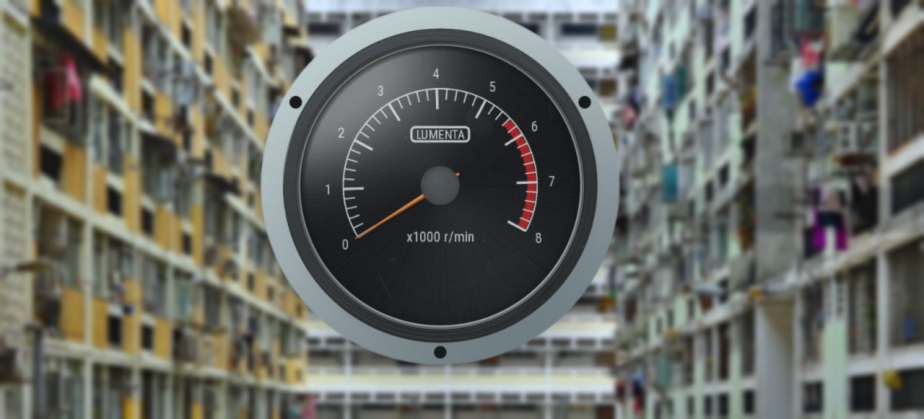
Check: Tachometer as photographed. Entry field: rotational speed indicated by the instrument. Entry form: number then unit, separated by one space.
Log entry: 0 rpm
